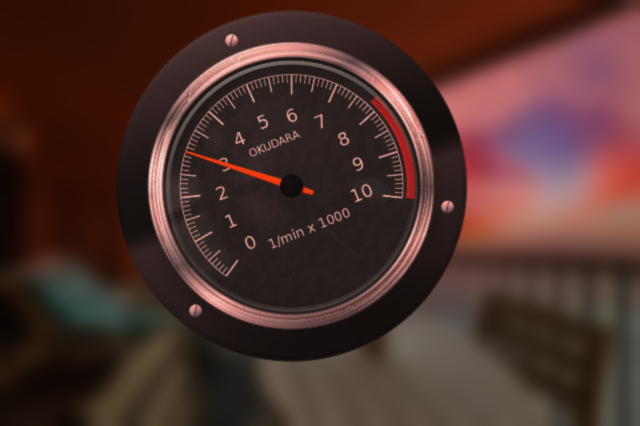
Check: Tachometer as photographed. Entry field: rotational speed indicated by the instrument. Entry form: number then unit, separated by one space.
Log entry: 3000 rpm
